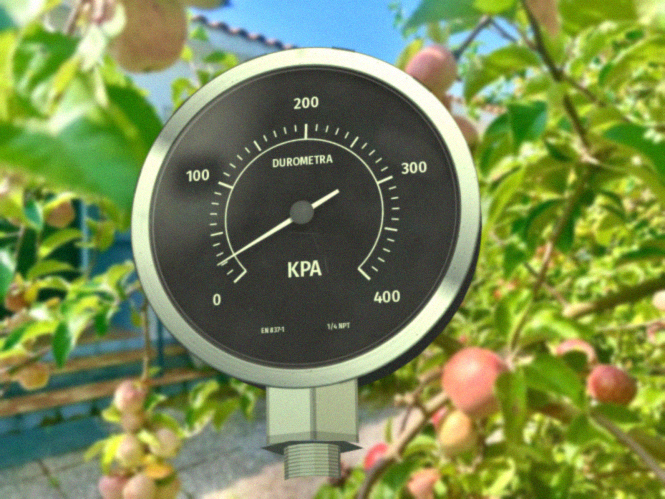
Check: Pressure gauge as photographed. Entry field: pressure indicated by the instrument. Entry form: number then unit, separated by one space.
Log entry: 20 kPa
